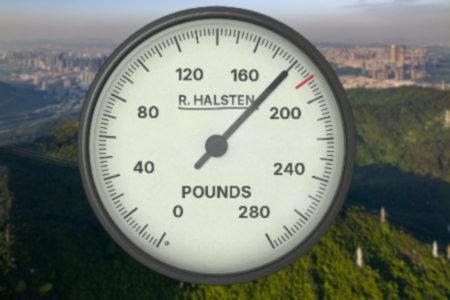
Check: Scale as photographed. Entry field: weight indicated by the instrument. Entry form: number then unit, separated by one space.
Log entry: 180 lb
